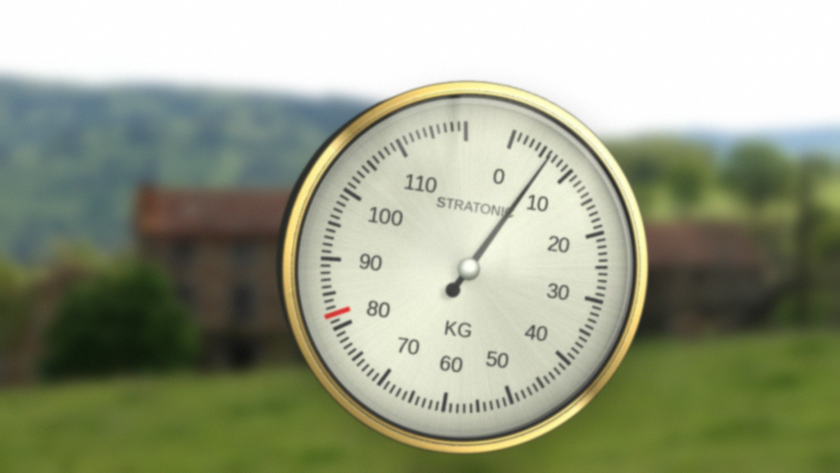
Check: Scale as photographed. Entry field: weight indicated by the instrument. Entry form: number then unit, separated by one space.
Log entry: 6 kg
